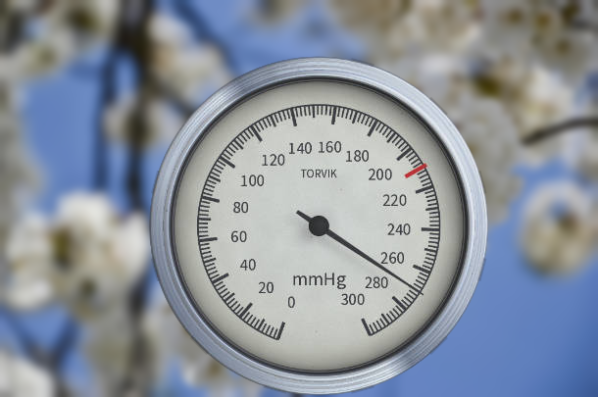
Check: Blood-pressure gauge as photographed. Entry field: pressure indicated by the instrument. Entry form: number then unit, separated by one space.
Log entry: 270 mmHg
